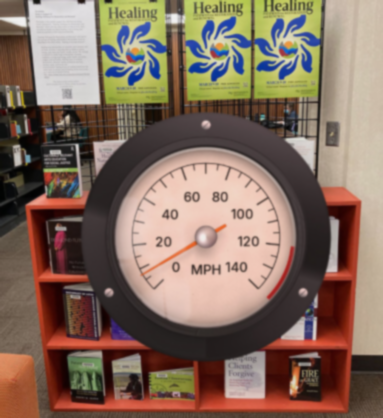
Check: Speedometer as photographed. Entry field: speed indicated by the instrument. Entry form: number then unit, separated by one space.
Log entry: 7.5 mph
